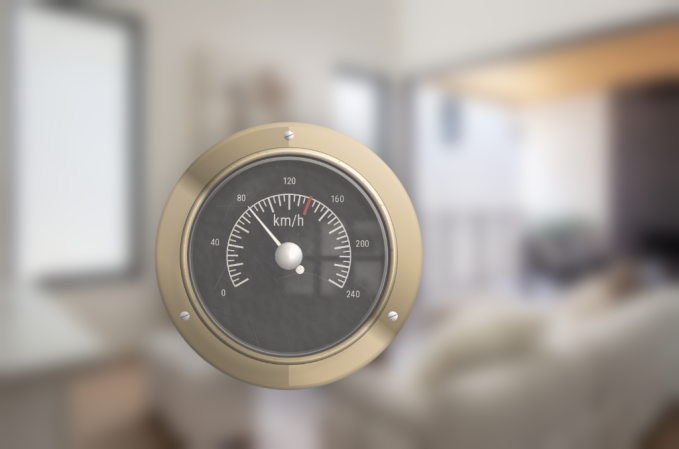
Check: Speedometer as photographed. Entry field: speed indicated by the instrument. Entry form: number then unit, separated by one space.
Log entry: 80 km/h
